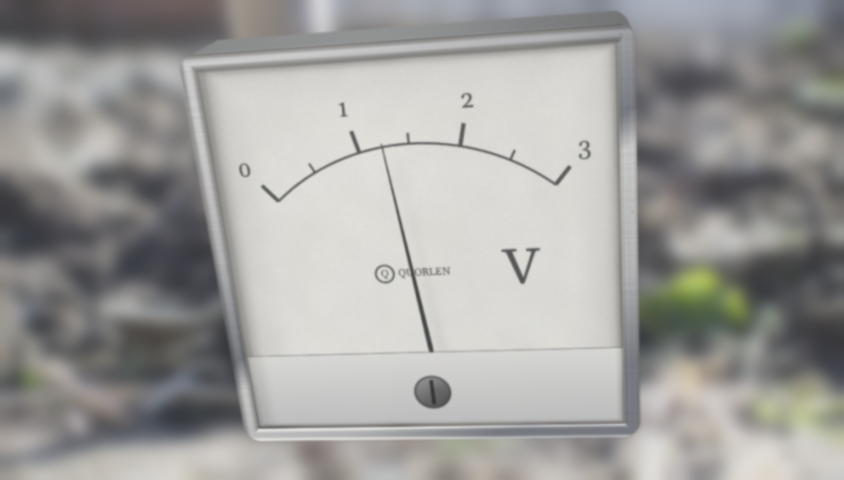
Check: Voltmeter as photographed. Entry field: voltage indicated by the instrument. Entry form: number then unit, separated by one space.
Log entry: 1.25 V
